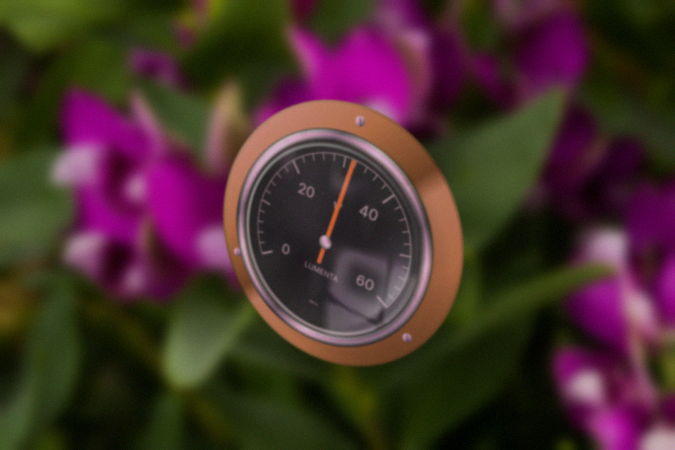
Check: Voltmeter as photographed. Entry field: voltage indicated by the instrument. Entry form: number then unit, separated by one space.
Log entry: 32 V
